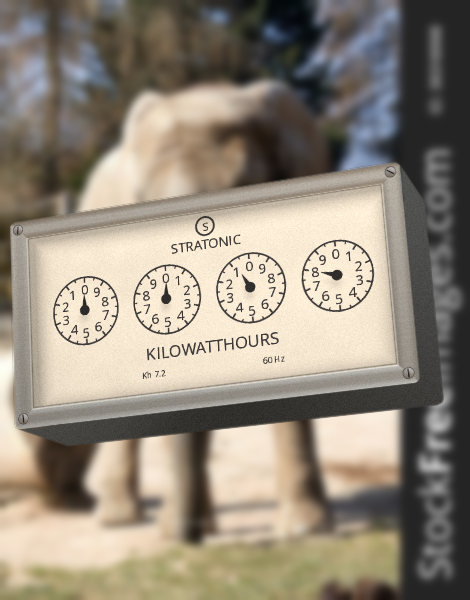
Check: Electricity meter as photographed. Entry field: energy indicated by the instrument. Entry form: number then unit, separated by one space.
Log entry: 8 kWh
